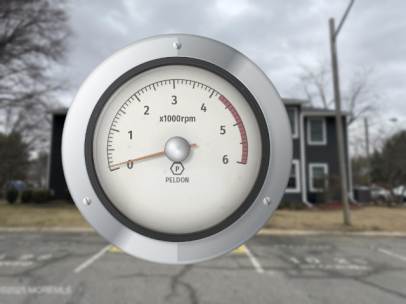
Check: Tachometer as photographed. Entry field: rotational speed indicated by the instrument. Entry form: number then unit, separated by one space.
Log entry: 100 rpm
